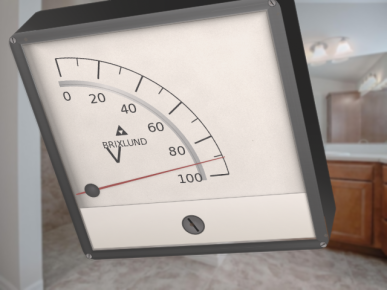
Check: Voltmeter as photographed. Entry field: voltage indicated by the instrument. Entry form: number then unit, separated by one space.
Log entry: 90 V
